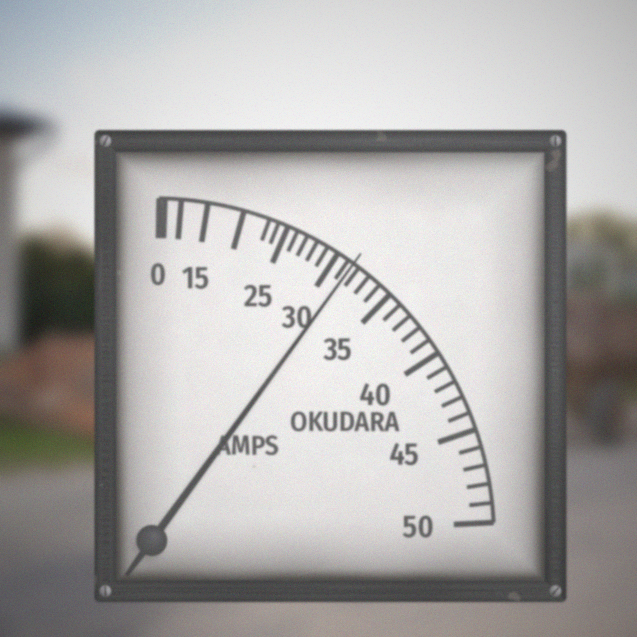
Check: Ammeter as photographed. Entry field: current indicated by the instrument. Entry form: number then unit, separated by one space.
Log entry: 31.5 A
